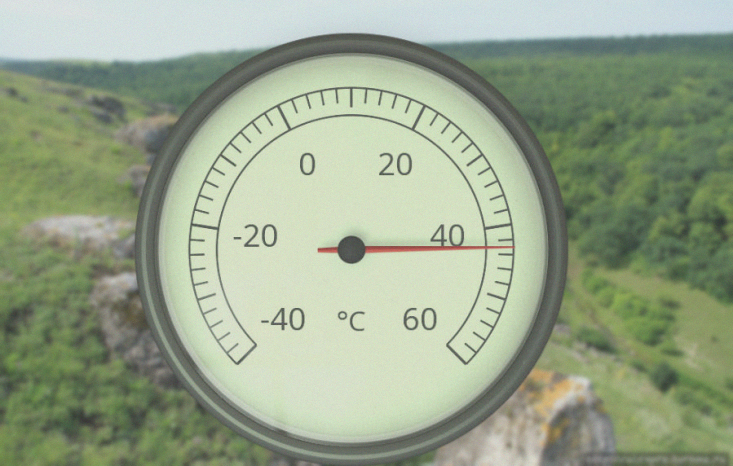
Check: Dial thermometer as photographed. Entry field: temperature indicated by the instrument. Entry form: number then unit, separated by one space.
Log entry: 43 °C
